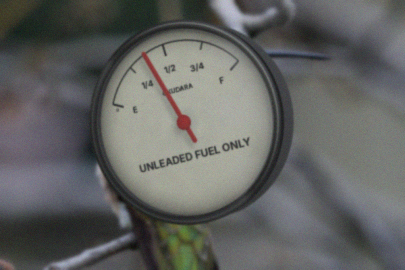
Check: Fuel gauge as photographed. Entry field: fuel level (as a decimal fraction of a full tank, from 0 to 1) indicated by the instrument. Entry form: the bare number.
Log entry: 0.375
